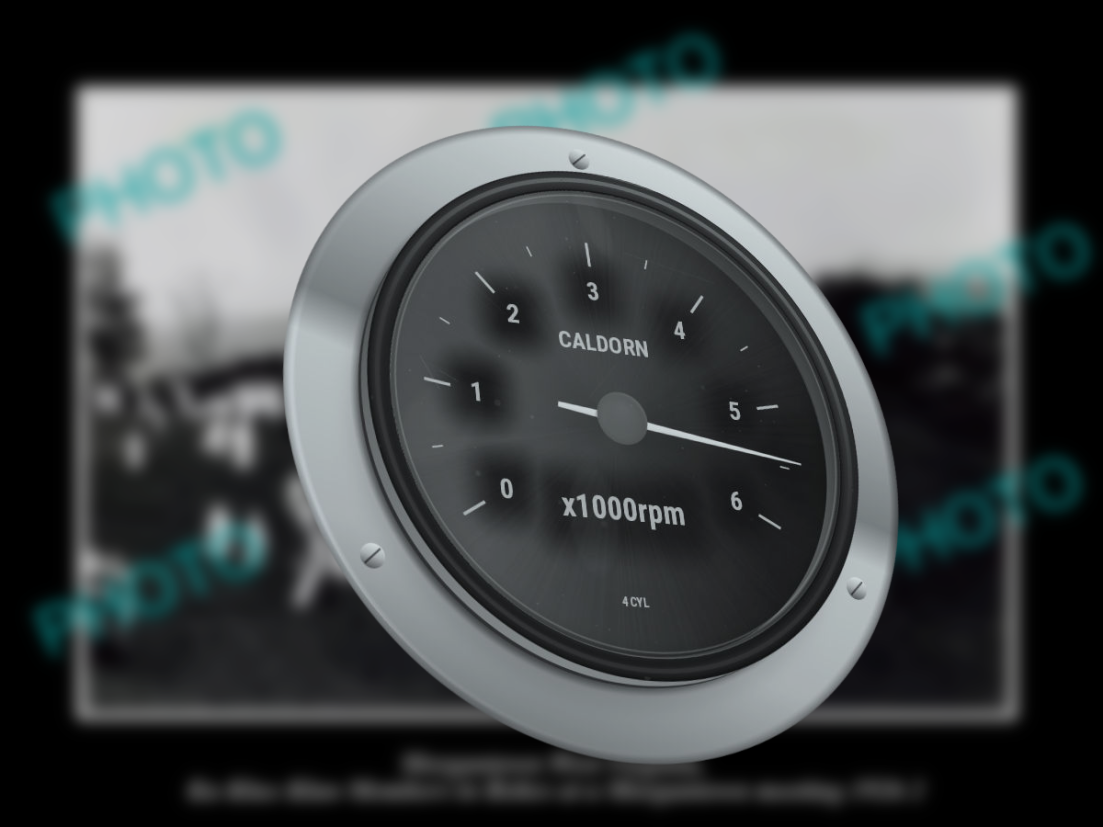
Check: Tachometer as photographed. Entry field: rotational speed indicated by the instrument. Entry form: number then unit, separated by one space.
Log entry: 5500 rpm
